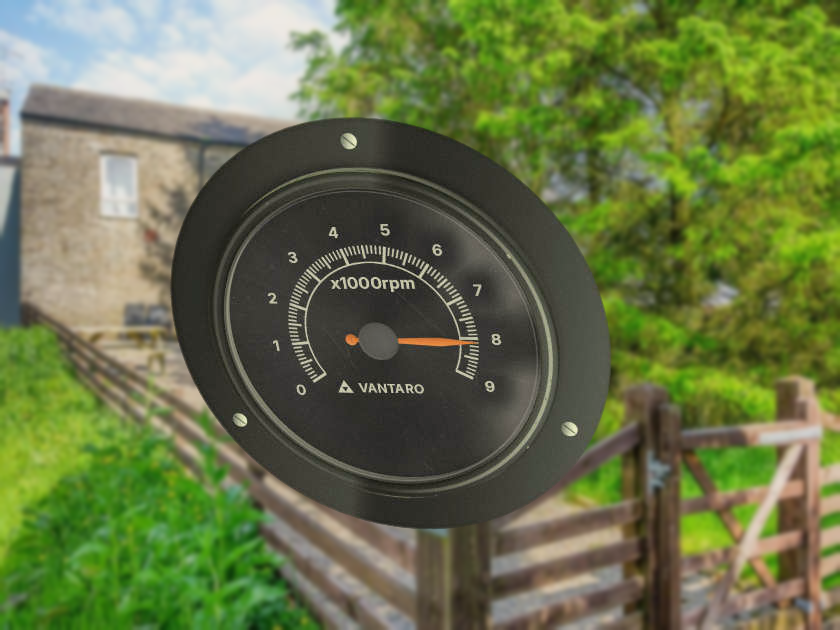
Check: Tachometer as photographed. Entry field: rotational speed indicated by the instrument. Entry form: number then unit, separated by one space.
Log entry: 8000 rpm
